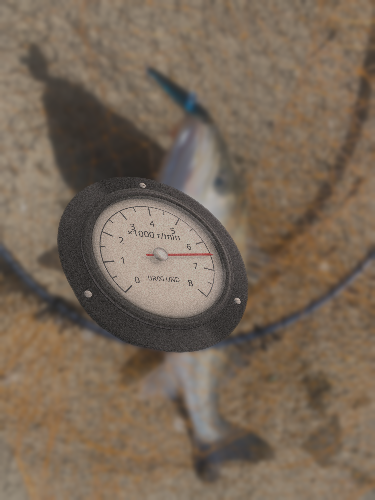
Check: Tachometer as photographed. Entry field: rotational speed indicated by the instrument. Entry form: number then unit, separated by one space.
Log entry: 6500 rpm
